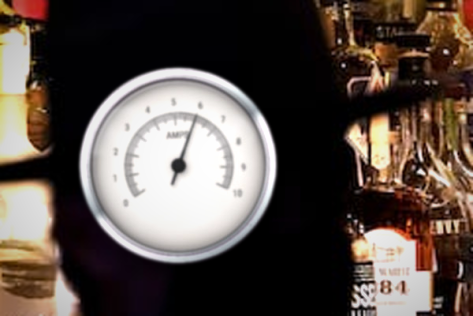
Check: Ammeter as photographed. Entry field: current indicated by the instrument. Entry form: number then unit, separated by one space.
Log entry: 6 A
